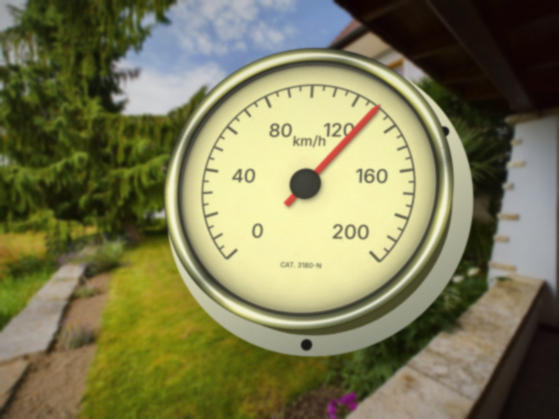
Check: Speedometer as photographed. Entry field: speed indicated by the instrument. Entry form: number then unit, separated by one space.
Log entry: 130 km/h
